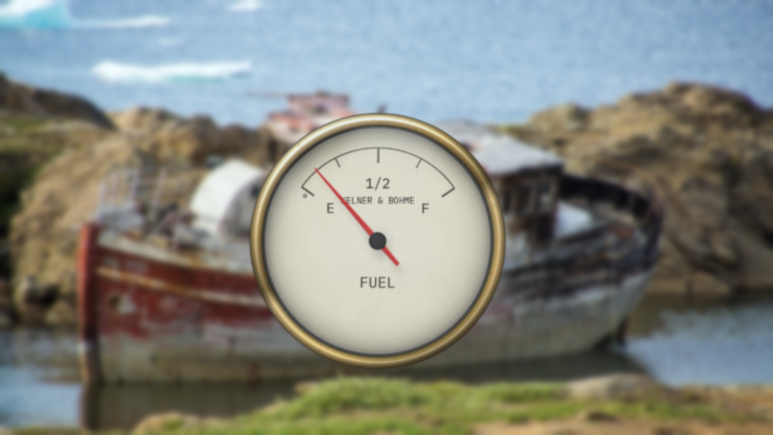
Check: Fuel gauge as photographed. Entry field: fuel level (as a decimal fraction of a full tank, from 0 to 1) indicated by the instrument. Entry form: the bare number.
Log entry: 0.125
